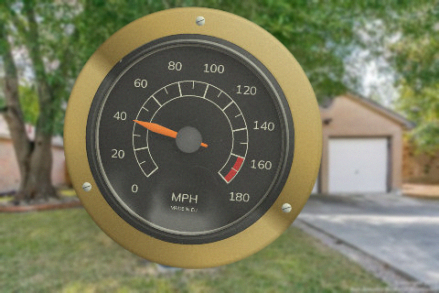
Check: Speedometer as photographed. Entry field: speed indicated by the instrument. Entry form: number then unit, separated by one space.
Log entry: 40 mph
